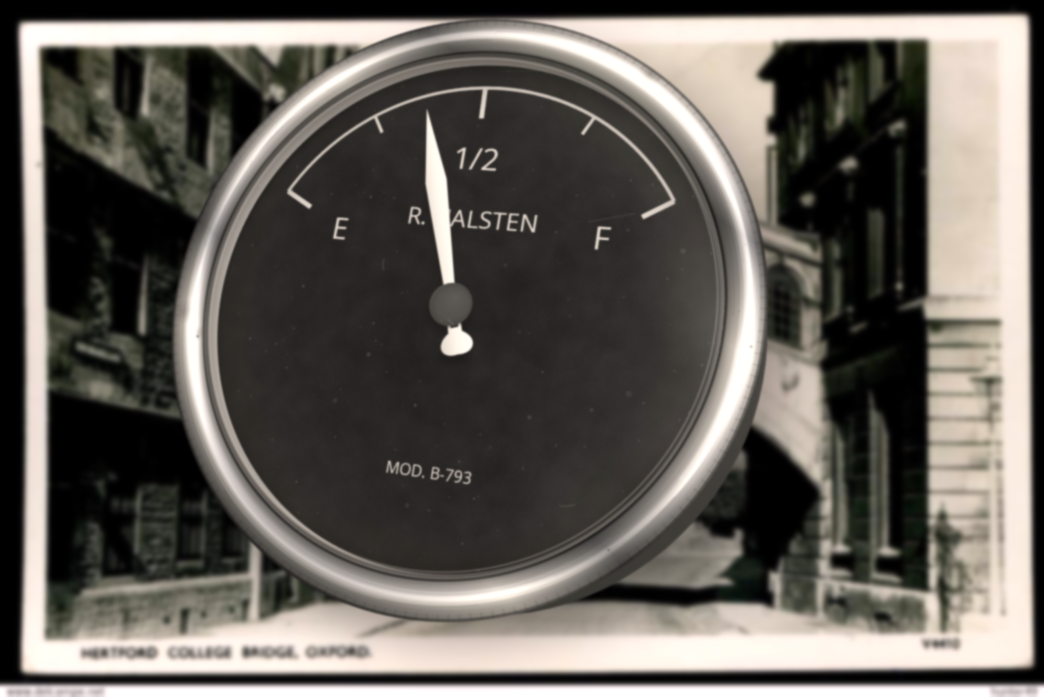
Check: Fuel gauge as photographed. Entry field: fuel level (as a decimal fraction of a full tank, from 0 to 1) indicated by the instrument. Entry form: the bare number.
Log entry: 0.375
